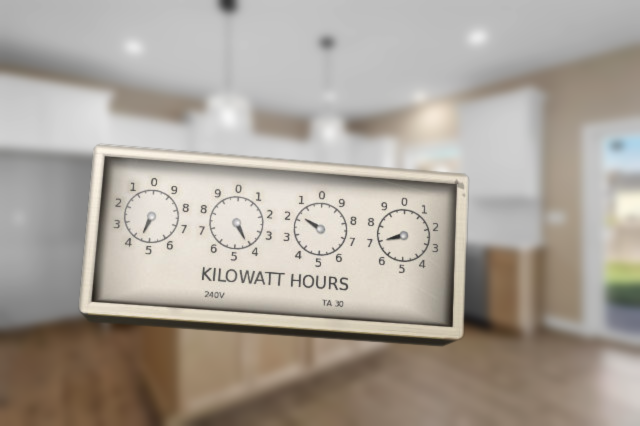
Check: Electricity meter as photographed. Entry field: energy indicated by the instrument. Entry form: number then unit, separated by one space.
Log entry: 4417 kWh
